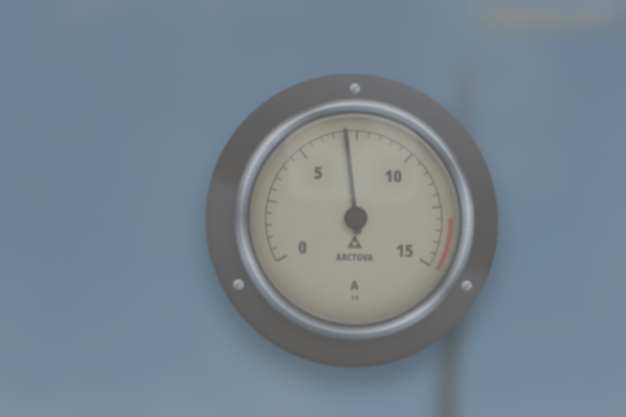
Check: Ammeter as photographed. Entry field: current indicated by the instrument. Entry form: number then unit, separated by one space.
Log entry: 7 A
